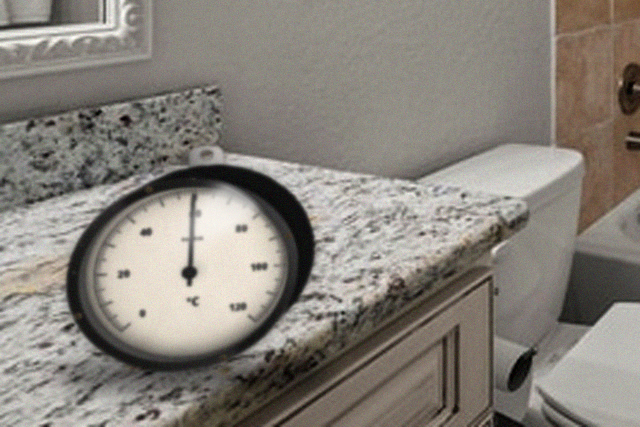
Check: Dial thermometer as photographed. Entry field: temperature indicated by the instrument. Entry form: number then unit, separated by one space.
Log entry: 60 °C
